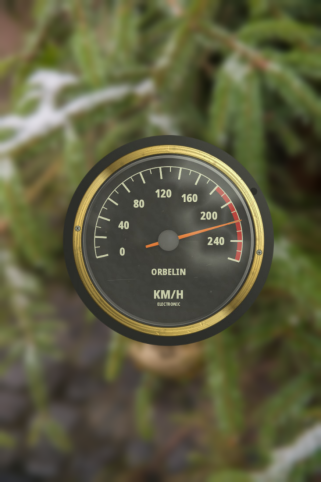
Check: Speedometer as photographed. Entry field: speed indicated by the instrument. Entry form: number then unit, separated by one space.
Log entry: 220 km/h
